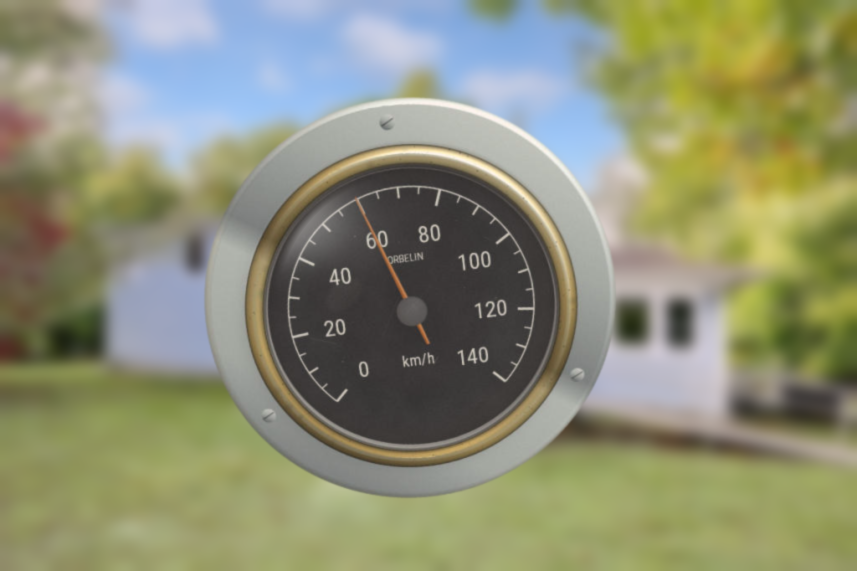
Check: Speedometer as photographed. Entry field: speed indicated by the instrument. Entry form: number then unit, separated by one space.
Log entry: 60 km/h
